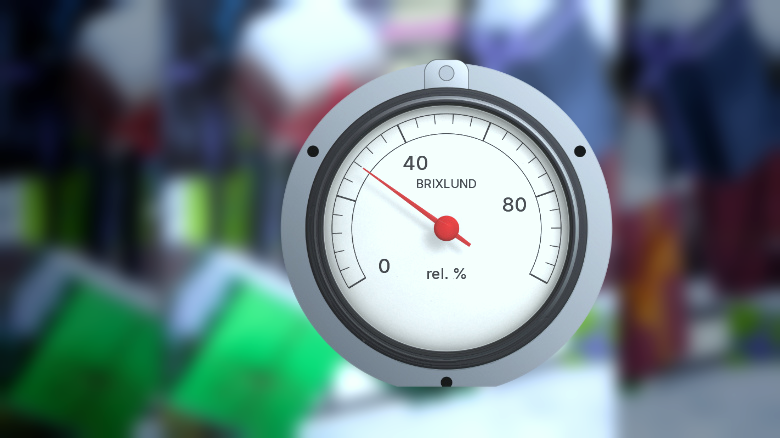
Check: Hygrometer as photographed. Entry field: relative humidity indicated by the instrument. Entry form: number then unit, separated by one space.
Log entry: 28 %
